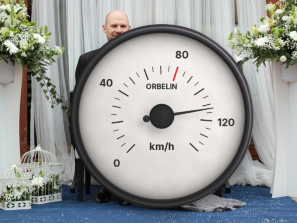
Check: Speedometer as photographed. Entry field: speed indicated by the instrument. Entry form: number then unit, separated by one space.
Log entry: 112.5 km/h
